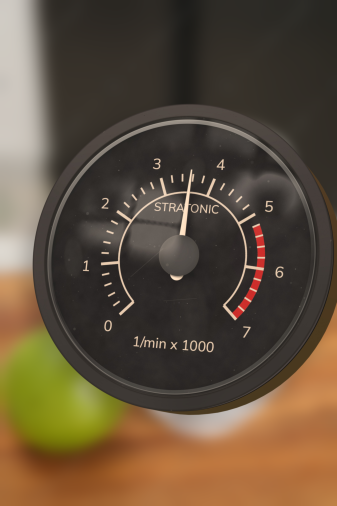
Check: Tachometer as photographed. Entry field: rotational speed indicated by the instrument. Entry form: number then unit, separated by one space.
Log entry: 3600 rpm
